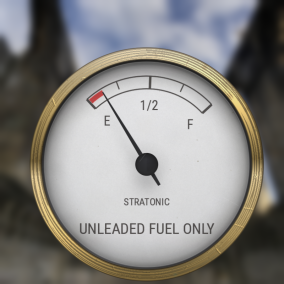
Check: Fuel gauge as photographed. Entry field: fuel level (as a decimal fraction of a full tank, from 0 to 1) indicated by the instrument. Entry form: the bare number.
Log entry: 0.125
